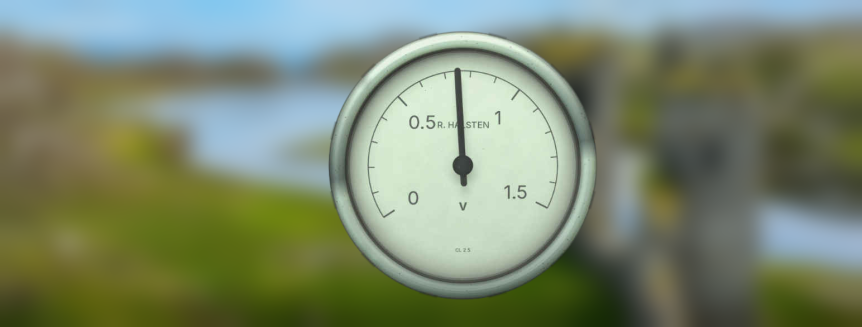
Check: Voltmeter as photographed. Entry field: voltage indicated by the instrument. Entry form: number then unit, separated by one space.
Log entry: 0.75 V
